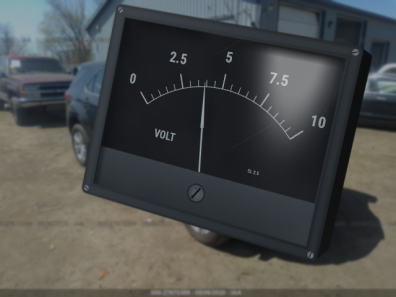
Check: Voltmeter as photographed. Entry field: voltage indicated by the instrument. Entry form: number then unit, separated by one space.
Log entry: 4 V
